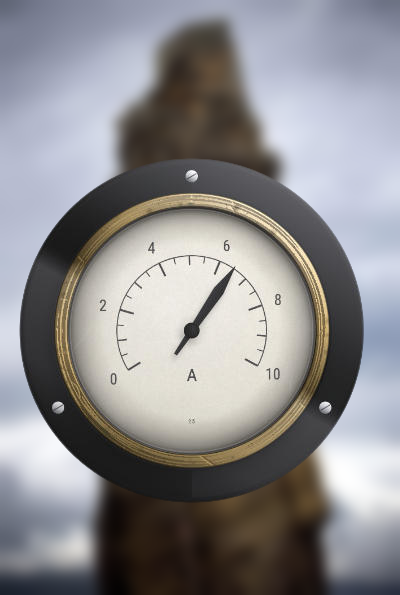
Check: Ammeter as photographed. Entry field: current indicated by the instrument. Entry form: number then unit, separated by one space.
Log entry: 6.5 A
